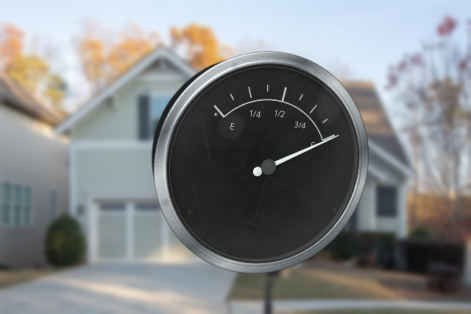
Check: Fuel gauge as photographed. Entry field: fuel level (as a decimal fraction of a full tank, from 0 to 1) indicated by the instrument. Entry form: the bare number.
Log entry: 1
